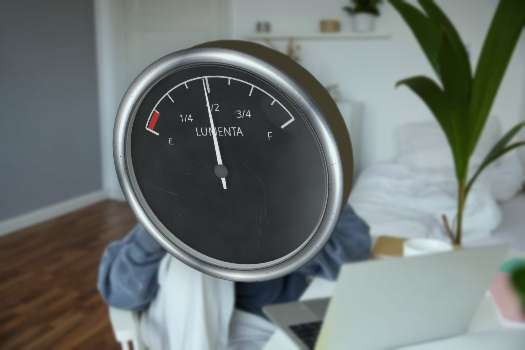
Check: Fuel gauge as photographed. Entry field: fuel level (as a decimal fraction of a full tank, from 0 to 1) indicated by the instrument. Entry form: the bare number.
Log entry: 0.5
